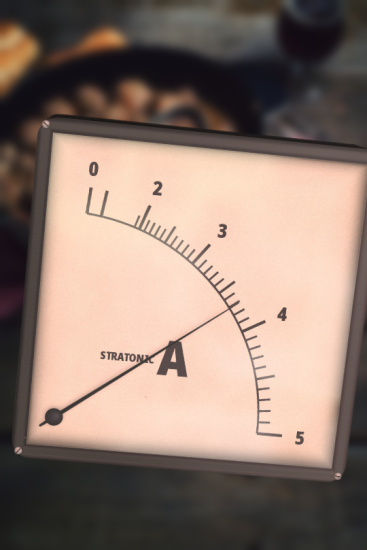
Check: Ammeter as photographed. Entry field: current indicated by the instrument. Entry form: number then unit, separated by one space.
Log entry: 3.7 A
